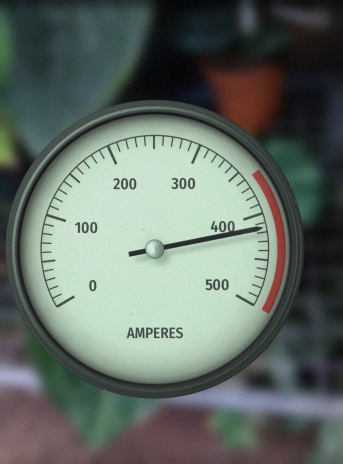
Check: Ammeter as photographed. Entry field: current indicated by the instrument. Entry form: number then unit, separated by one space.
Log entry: 415 A
